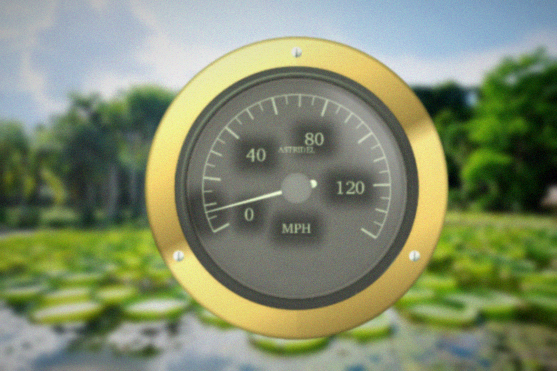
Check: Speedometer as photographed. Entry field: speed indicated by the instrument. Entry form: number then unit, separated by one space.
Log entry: 7.5 mph
